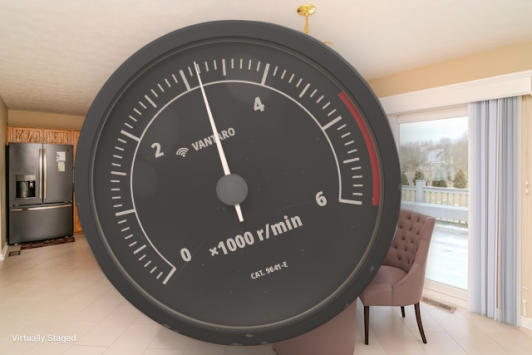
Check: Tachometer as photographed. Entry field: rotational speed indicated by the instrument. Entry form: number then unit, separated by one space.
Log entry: 3200 rpm
